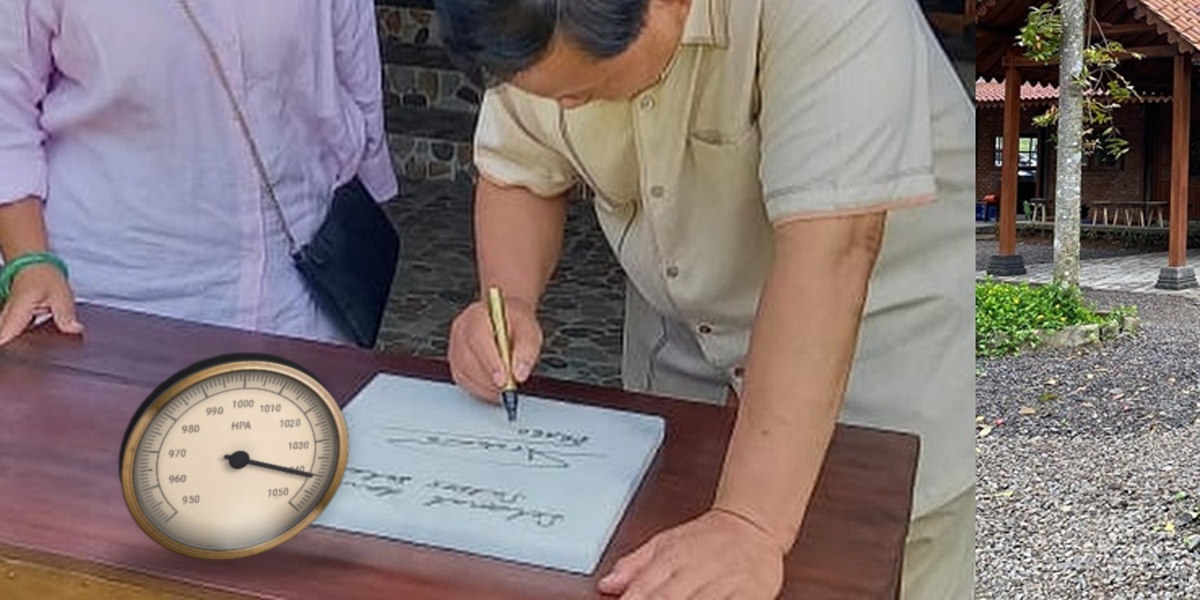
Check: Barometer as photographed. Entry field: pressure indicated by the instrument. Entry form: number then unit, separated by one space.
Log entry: 1040 hPa
